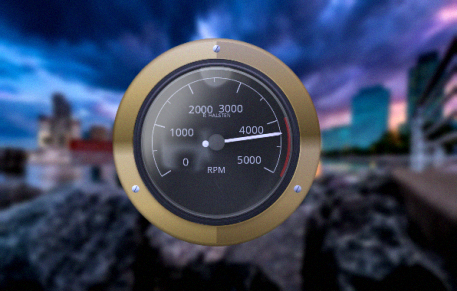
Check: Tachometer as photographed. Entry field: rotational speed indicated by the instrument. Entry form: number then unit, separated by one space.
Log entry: 4250 rpm
